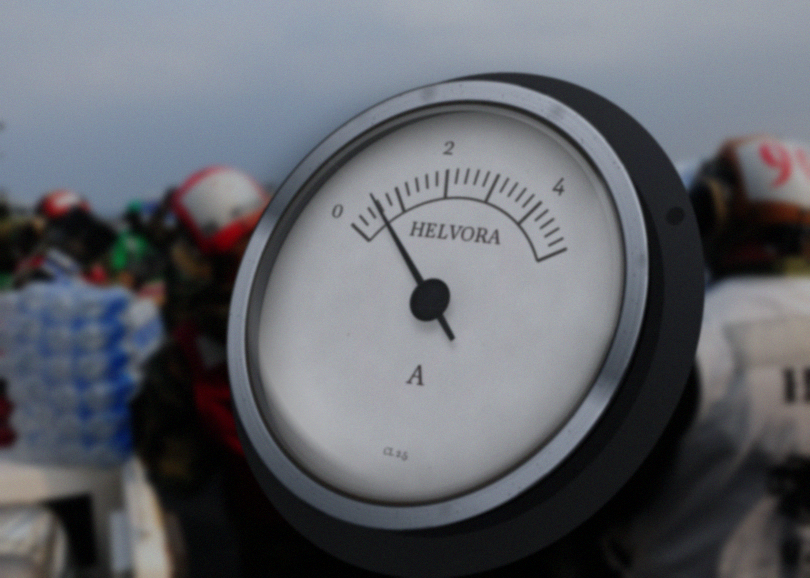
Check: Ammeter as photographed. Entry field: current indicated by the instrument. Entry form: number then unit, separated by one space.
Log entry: 0.6 A
